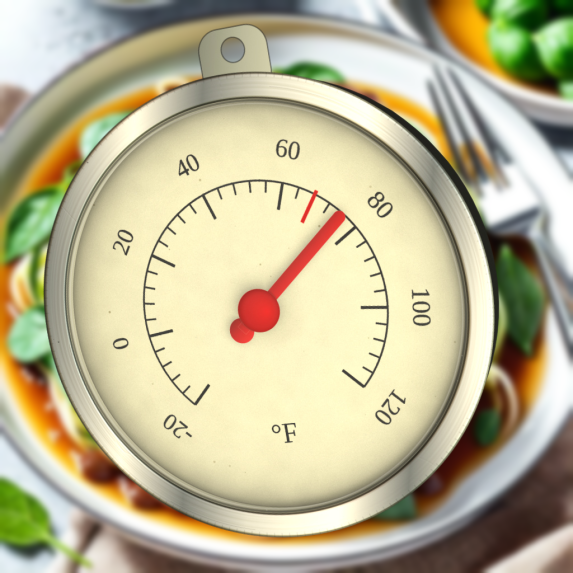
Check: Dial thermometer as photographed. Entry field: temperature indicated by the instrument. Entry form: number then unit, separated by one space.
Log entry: 76 °F
